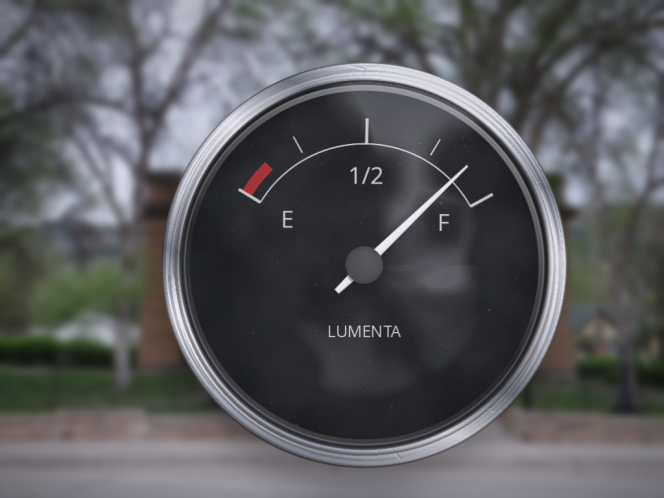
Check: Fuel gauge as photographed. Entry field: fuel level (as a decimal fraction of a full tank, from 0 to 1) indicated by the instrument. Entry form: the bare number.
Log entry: 0.875
